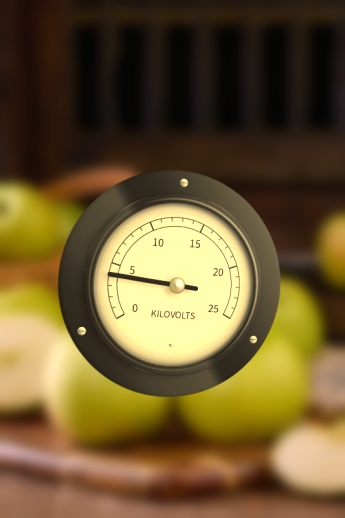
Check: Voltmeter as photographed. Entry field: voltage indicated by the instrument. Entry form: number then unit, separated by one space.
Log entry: 4 kV
